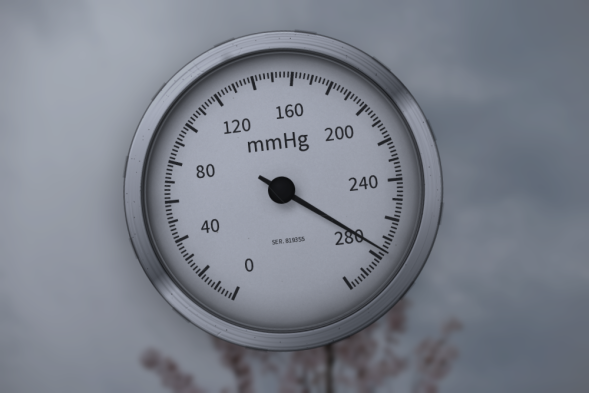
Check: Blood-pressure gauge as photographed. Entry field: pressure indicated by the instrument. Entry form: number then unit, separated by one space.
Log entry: 276 mmHg
